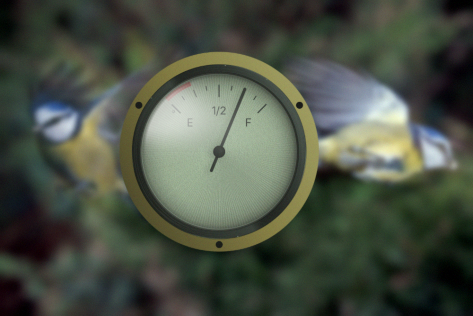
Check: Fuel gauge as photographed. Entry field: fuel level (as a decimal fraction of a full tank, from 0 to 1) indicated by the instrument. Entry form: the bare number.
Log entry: 0.75
